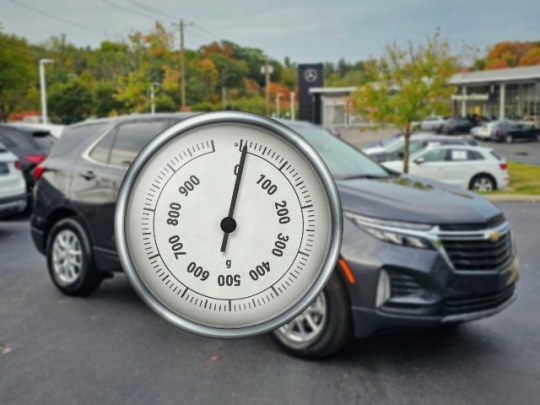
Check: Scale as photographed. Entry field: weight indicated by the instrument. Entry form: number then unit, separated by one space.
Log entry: 10 g
